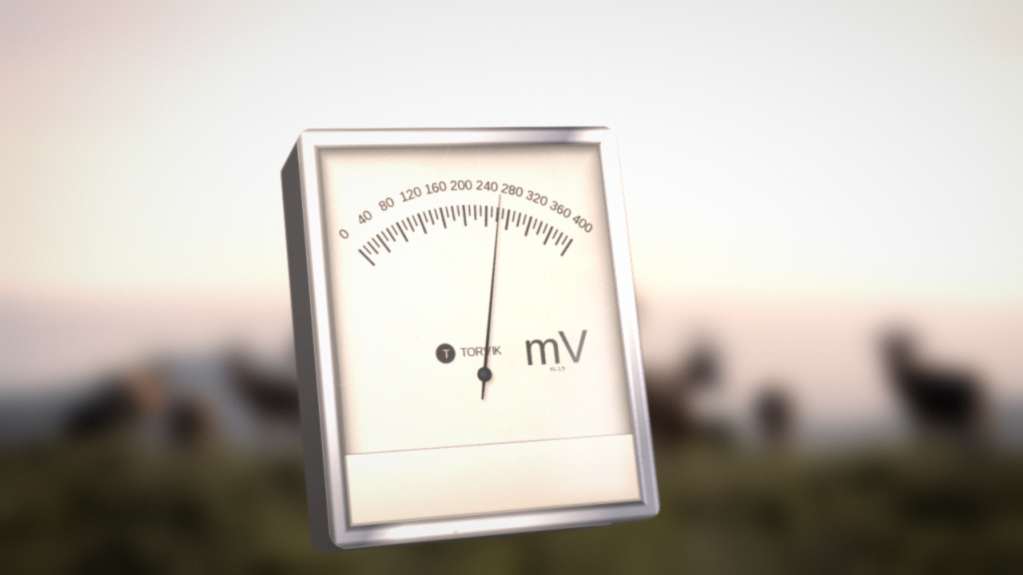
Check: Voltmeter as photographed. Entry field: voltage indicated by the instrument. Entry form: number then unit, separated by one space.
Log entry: 260 mV
